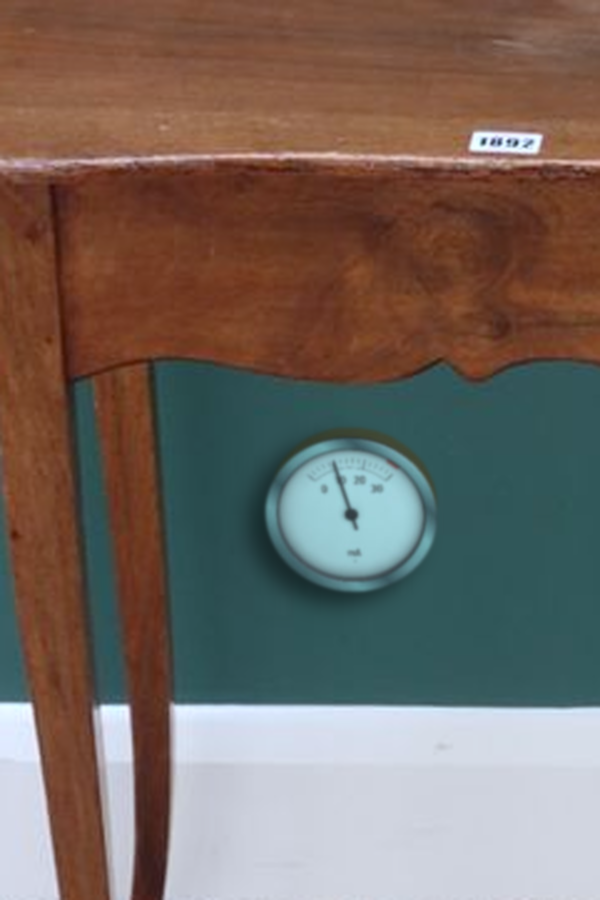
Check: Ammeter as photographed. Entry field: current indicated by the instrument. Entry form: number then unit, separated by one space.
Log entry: 10 mA
